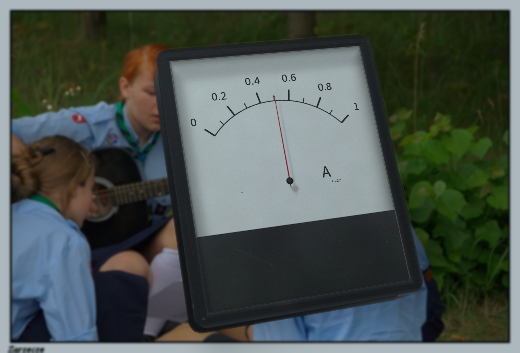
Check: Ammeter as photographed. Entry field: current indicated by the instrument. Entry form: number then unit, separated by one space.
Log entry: 0.5 A
